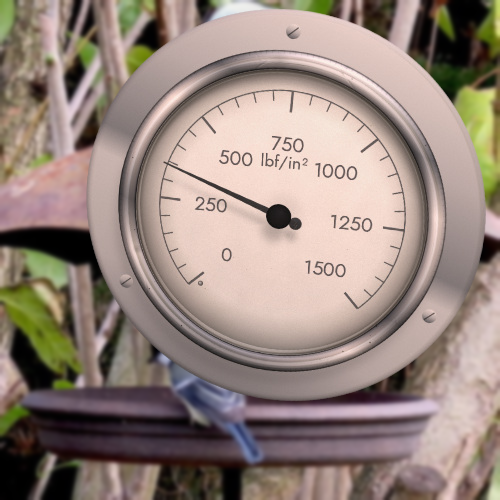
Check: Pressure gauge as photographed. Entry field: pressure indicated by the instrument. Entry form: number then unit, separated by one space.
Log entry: 350 psi
